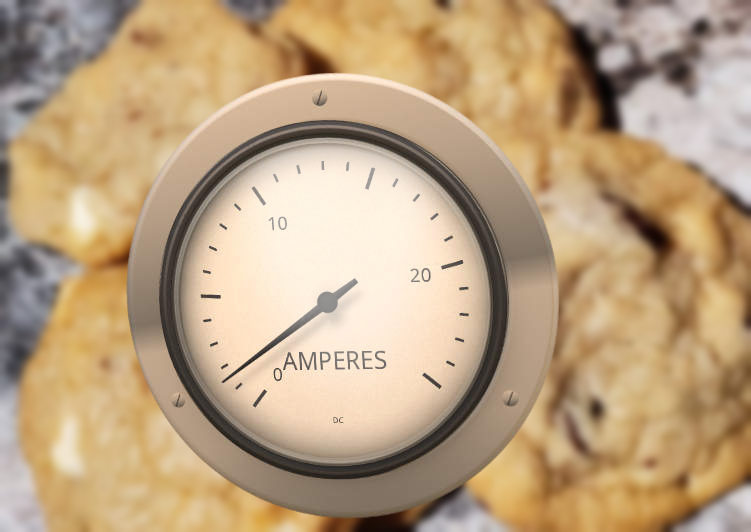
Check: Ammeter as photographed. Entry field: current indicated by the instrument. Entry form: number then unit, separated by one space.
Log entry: 1.5 A
